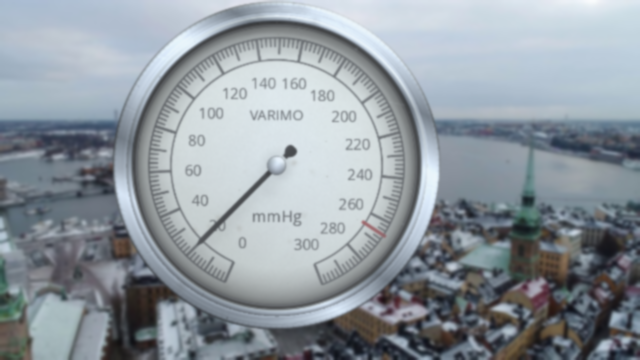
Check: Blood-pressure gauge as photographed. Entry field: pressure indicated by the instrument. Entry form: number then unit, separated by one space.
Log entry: 20 mmHg
